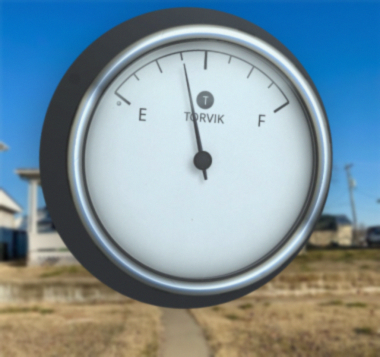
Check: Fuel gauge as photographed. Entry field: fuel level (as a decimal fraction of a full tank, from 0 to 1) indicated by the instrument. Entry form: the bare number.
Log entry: 0.375
